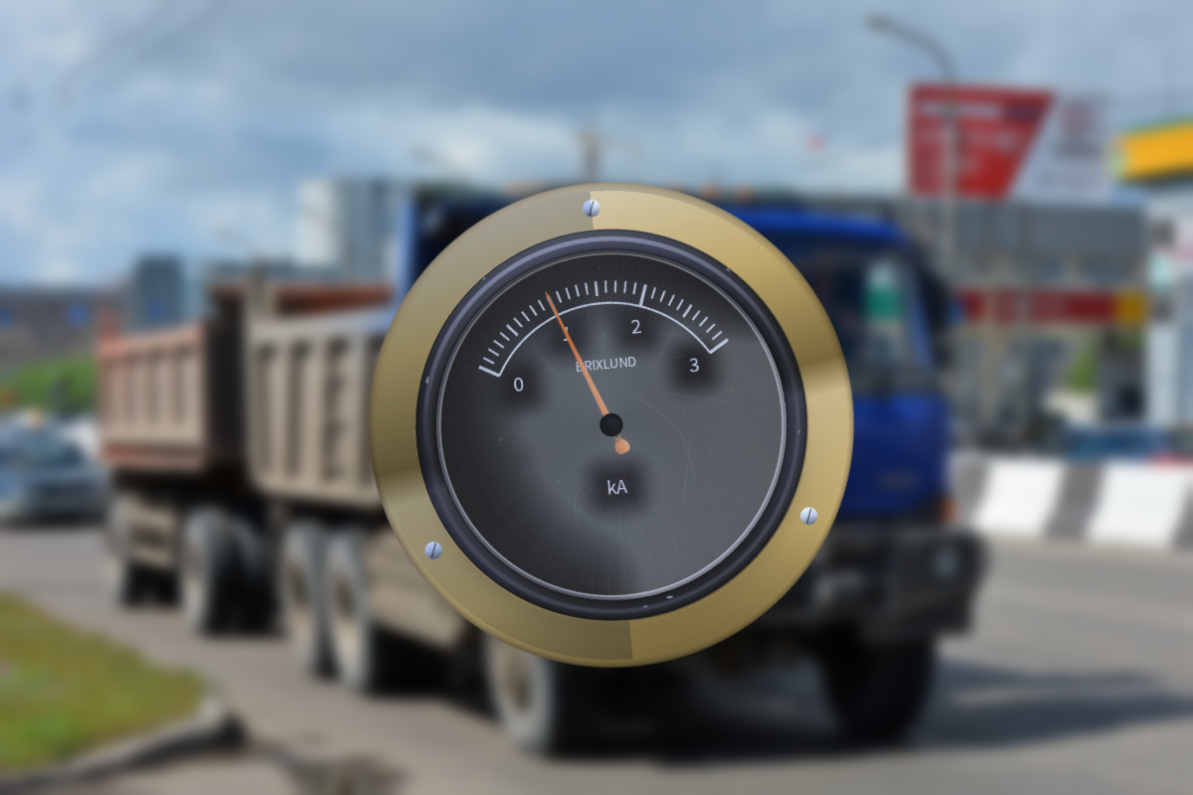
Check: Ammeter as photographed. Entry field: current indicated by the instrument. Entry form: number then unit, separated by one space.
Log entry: 1 kA
